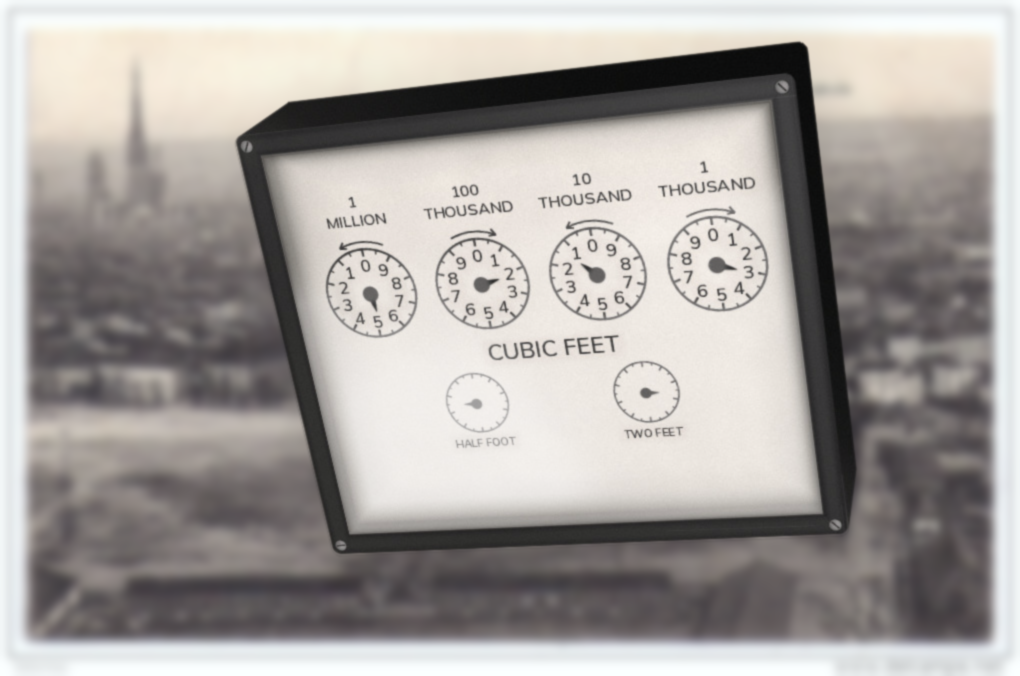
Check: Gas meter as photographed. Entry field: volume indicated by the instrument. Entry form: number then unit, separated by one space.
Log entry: 521300 ft³
